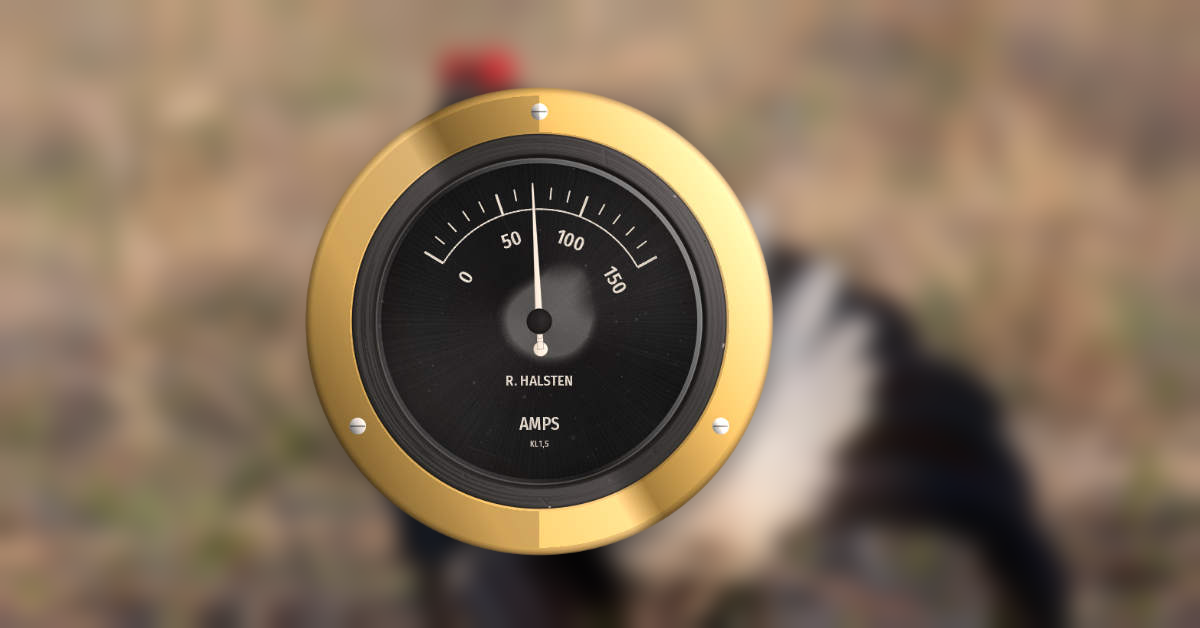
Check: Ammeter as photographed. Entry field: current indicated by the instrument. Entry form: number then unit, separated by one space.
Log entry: 70 A
